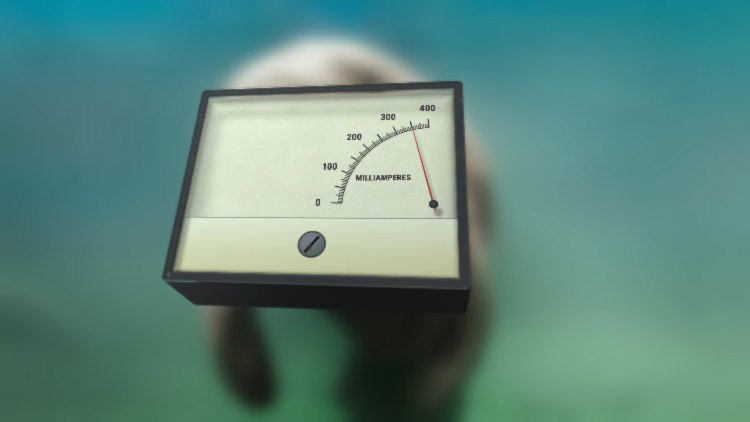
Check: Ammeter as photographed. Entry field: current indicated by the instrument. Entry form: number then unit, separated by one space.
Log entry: 350 mA
